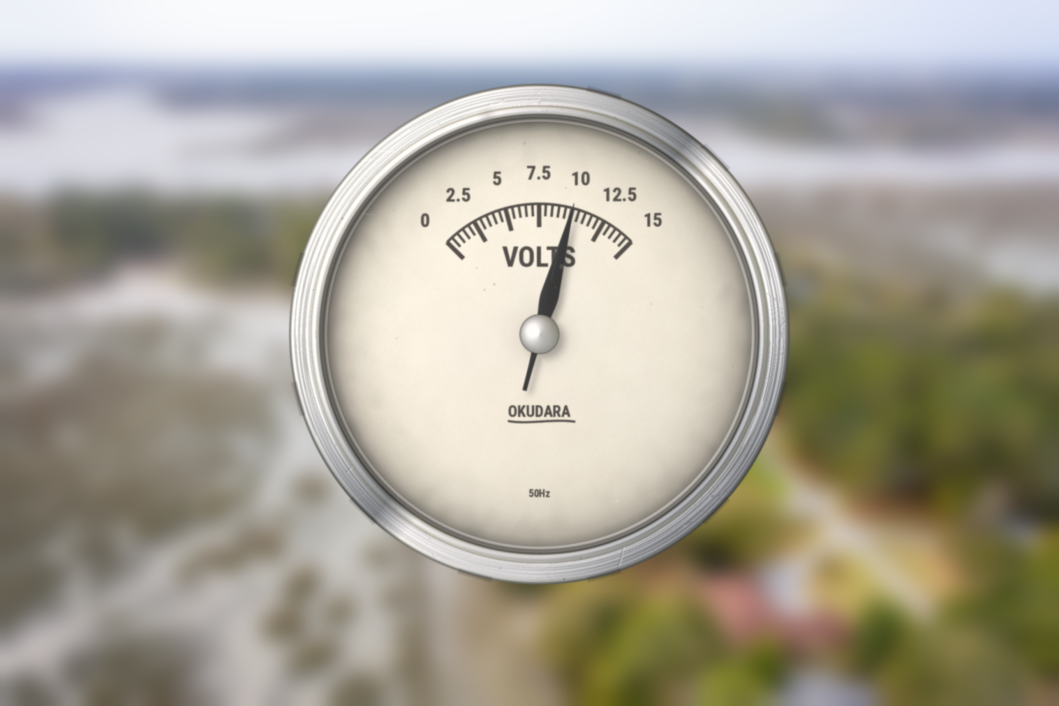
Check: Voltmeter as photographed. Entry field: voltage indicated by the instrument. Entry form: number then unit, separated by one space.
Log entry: 10 V
